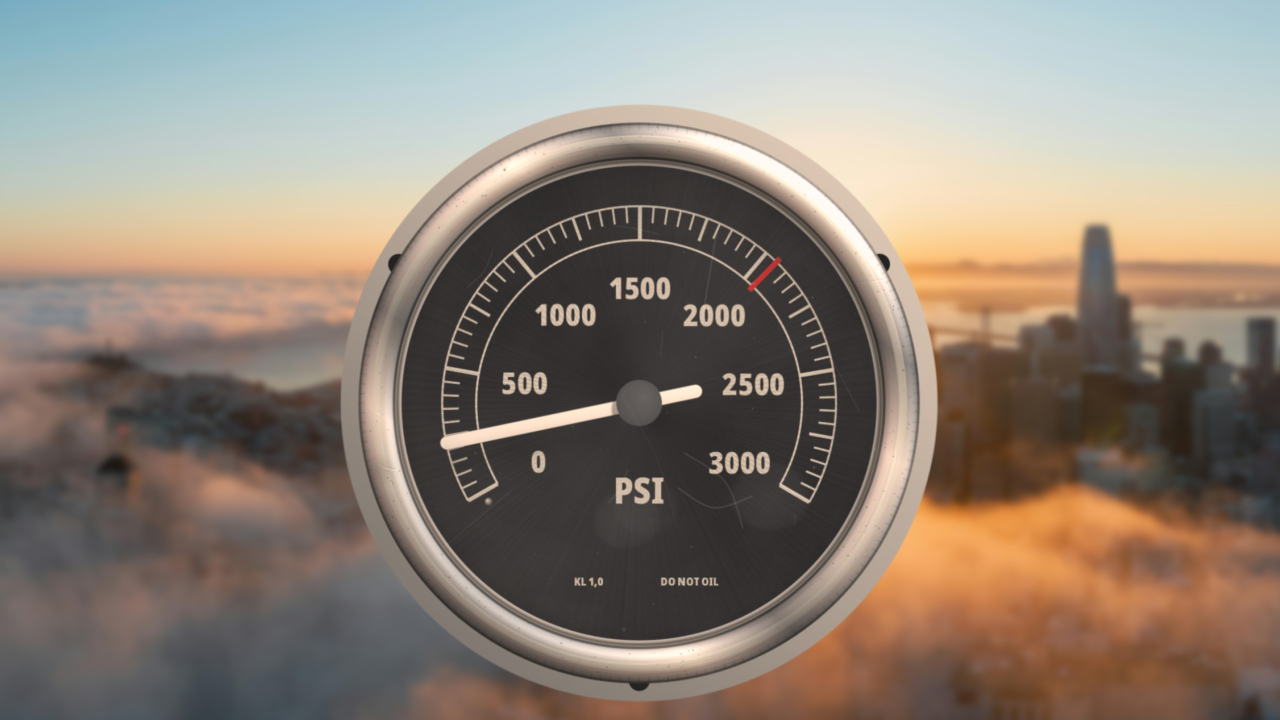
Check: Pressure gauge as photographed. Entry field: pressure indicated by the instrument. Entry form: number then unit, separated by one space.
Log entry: 225 psi
